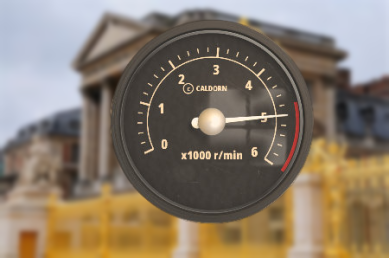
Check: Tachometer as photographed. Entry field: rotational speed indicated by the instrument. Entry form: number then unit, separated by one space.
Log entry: 5000 rpm
